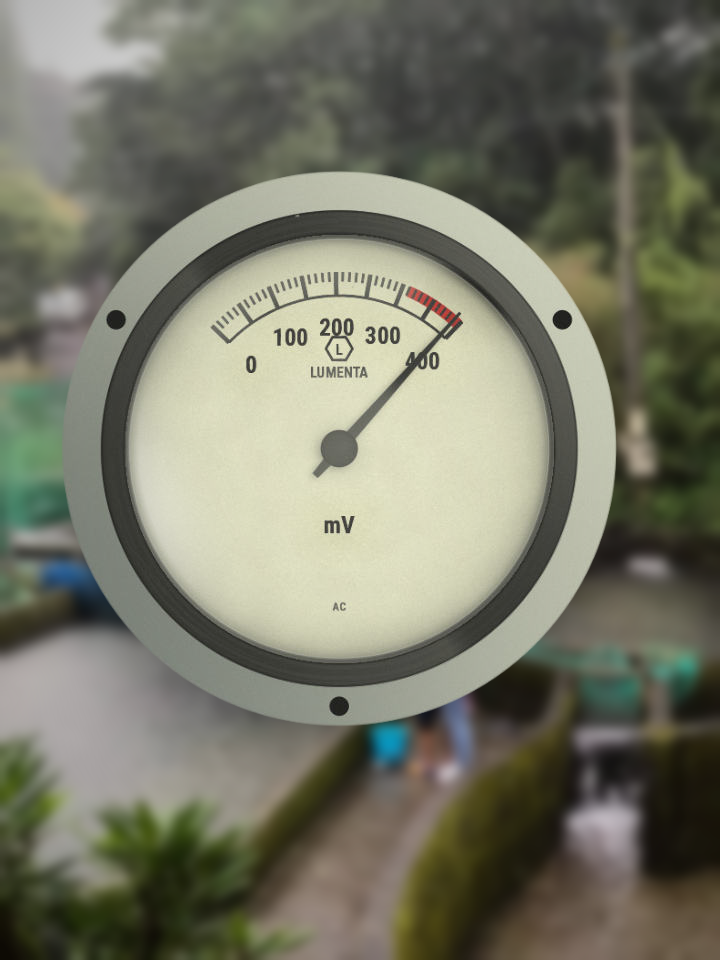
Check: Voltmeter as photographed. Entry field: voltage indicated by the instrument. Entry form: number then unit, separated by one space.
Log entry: 390 mV
